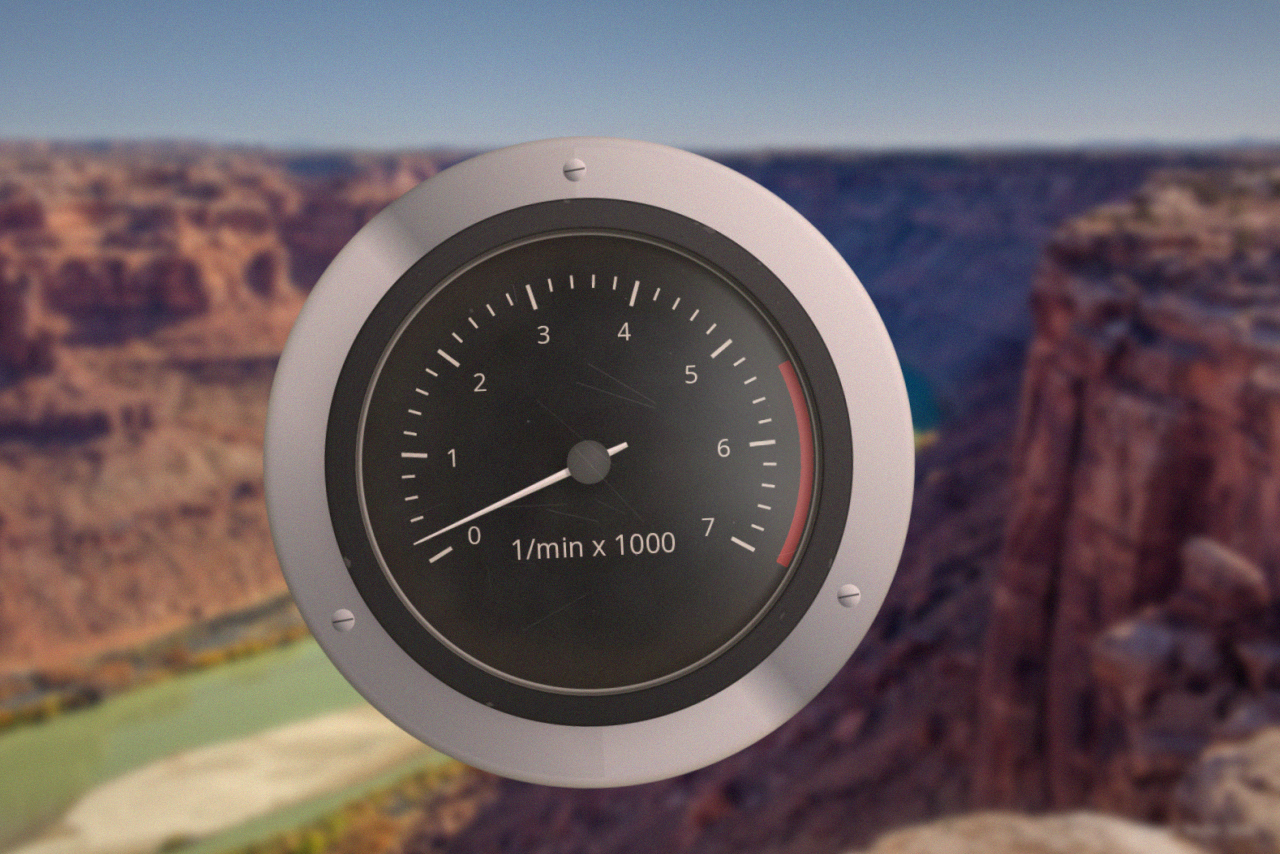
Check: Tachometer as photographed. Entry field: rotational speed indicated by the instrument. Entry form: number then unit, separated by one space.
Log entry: 200 rpm
